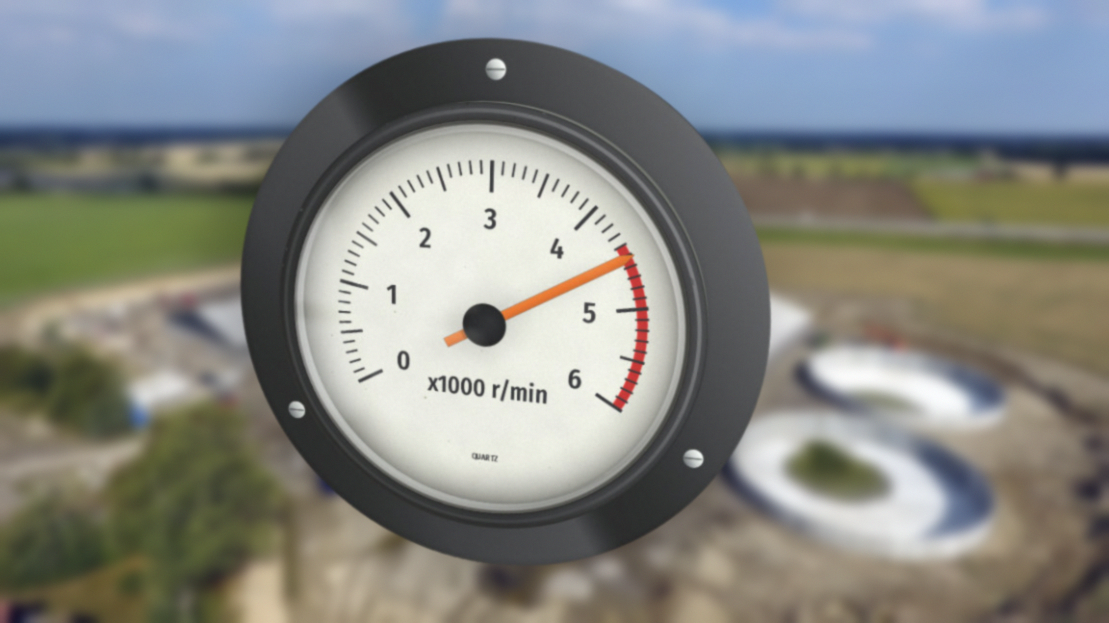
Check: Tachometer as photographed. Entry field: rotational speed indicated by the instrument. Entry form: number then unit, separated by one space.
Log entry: 4500 rpm
